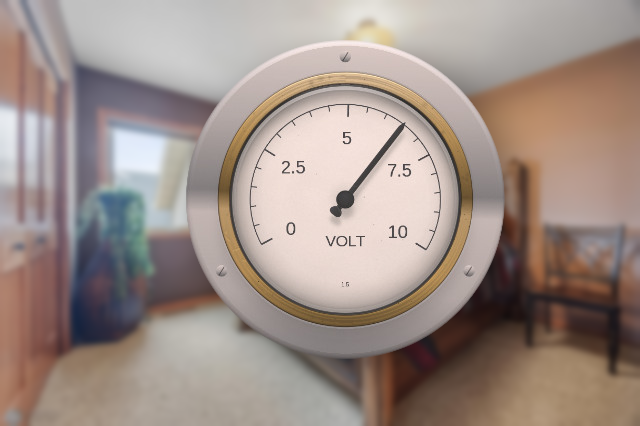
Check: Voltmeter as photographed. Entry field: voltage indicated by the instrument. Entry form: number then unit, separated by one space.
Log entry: 6.5 V
